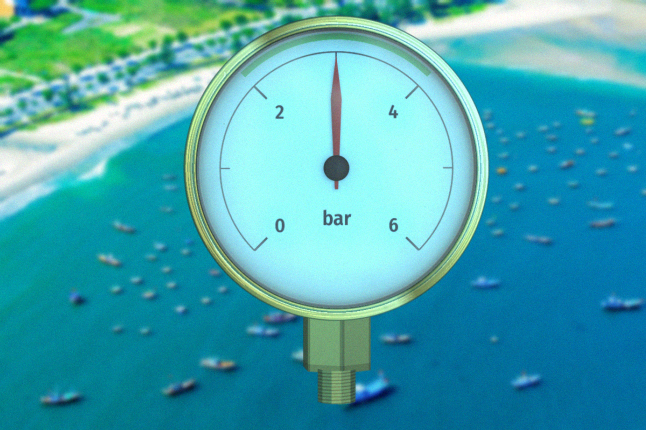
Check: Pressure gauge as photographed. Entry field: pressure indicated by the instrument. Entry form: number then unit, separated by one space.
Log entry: 3 bar
